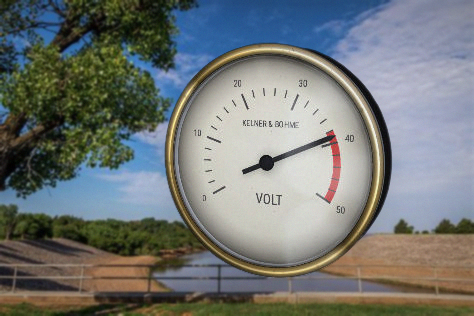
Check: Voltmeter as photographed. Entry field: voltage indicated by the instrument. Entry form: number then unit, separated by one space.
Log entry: 39 V
